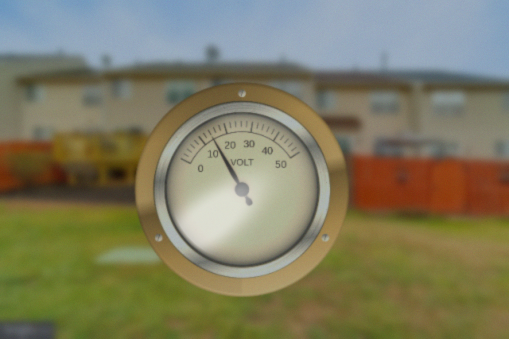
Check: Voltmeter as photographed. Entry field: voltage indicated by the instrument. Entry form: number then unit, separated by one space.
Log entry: 14 V
